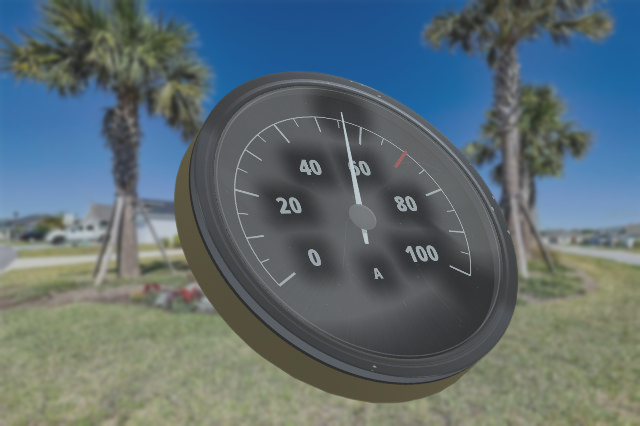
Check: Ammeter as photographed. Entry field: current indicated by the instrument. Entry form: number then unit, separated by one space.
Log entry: 55 A
